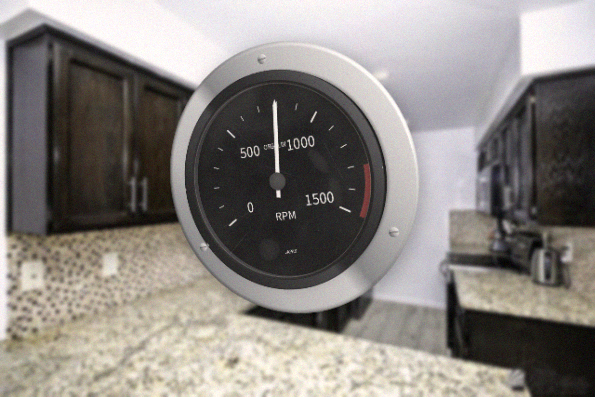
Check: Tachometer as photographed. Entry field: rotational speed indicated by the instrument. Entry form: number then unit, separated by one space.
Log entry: 800 rpm
